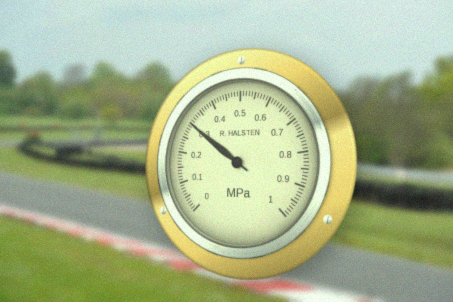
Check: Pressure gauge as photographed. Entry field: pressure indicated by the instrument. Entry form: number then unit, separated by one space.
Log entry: 0.3 MPa
